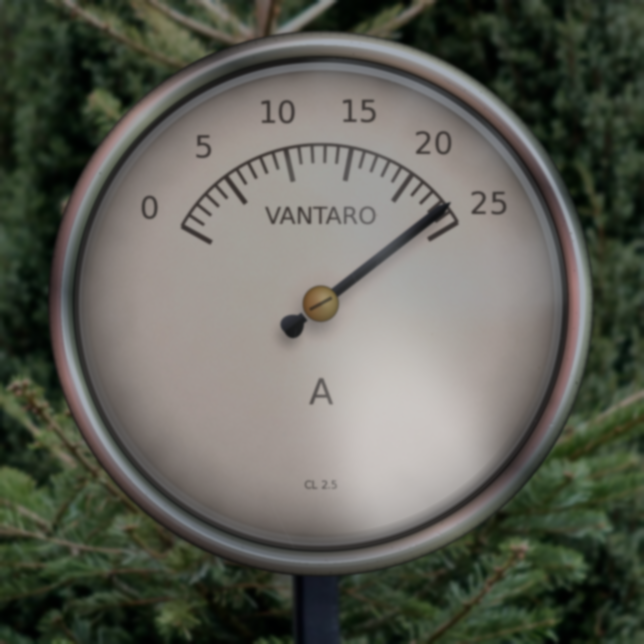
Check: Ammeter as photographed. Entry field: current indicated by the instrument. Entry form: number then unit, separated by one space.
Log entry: 23.5 A
